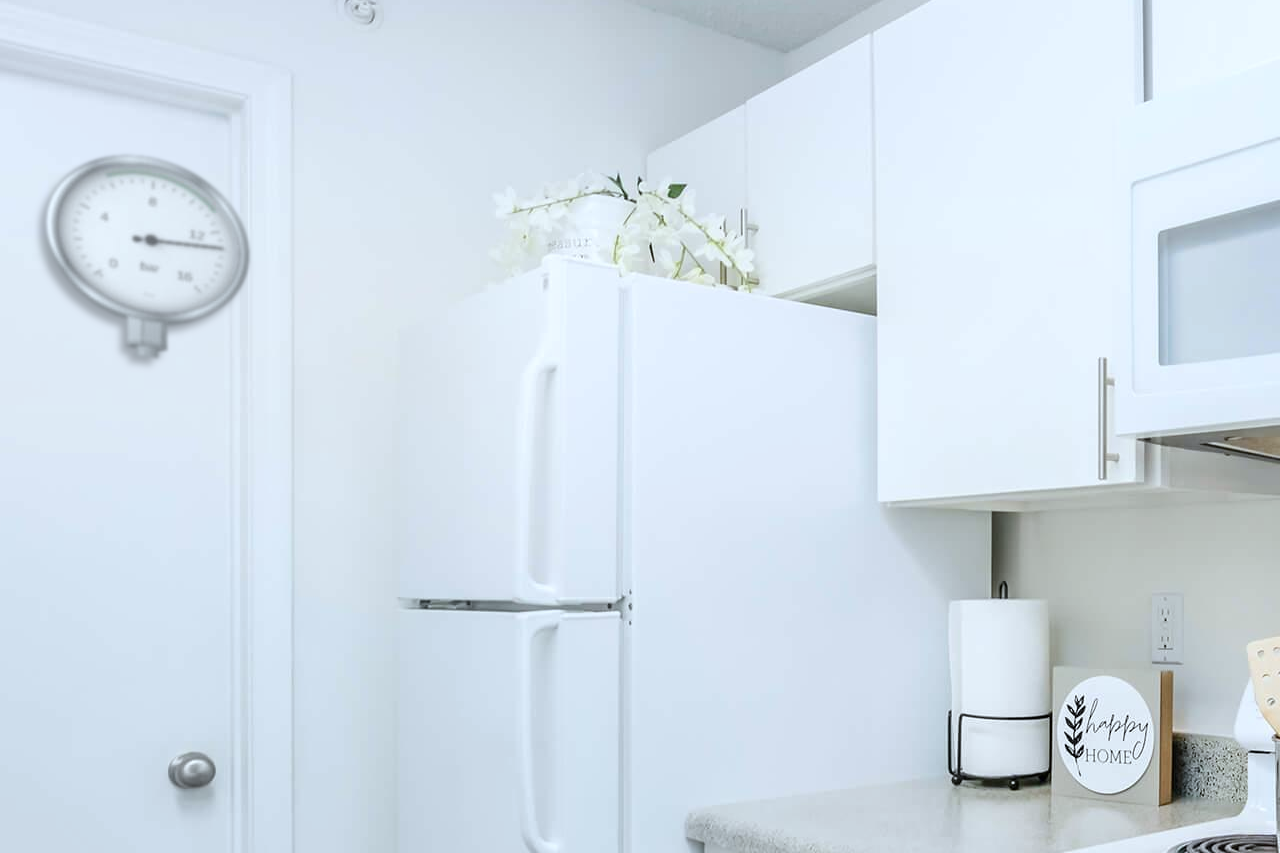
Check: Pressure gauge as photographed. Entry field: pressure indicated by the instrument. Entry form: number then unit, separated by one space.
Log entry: 13 bar
